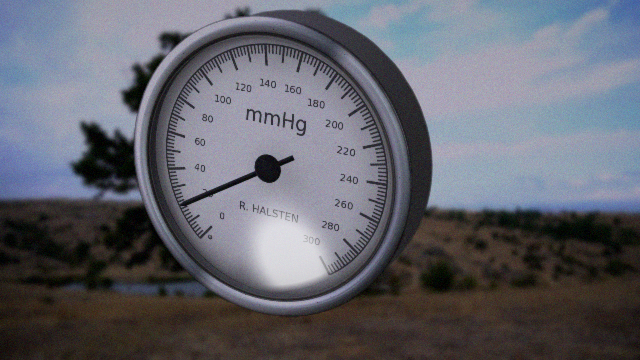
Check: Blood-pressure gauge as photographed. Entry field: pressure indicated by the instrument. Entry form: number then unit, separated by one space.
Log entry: 20 mmHg
